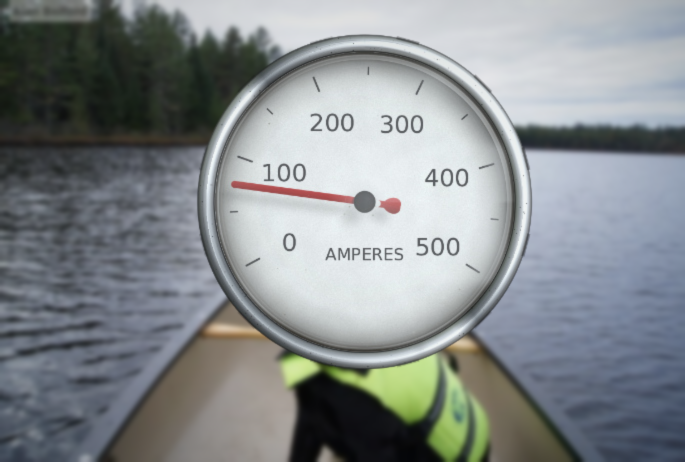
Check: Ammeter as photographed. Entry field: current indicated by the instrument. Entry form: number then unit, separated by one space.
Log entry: 75 A
